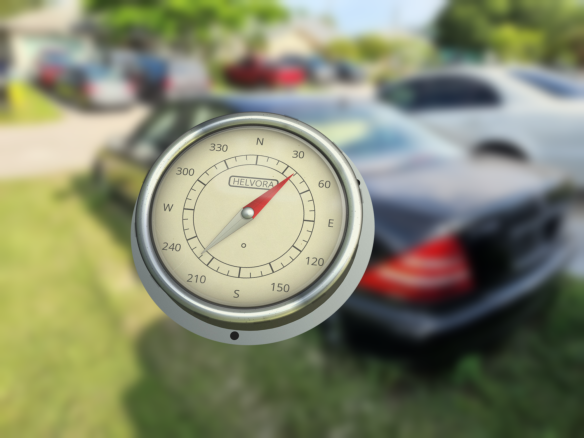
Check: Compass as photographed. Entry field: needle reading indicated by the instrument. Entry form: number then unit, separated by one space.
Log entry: 40 °
